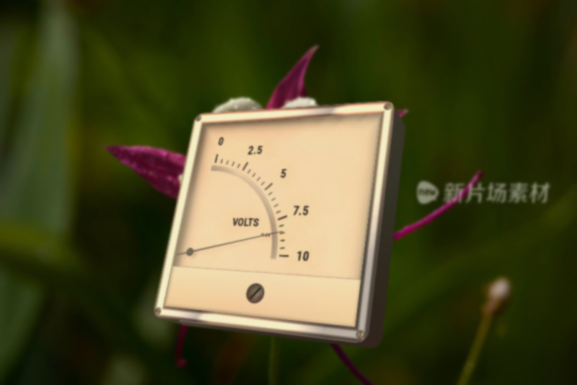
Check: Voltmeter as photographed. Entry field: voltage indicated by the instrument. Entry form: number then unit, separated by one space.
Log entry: 8.5 V
